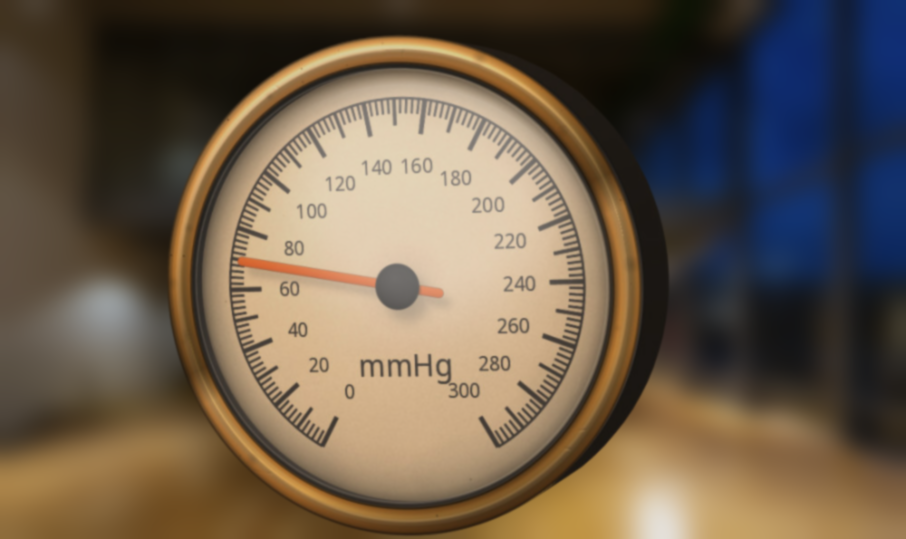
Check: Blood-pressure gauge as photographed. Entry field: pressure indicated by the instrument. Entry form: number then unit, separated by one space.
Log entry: 70 mmHg
